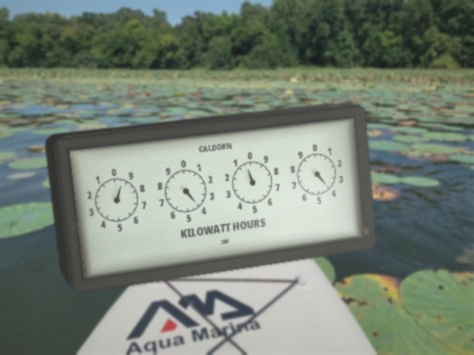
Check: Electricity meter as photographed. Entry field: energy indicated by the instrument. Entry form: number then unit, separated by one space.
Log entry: 9404 kWh
